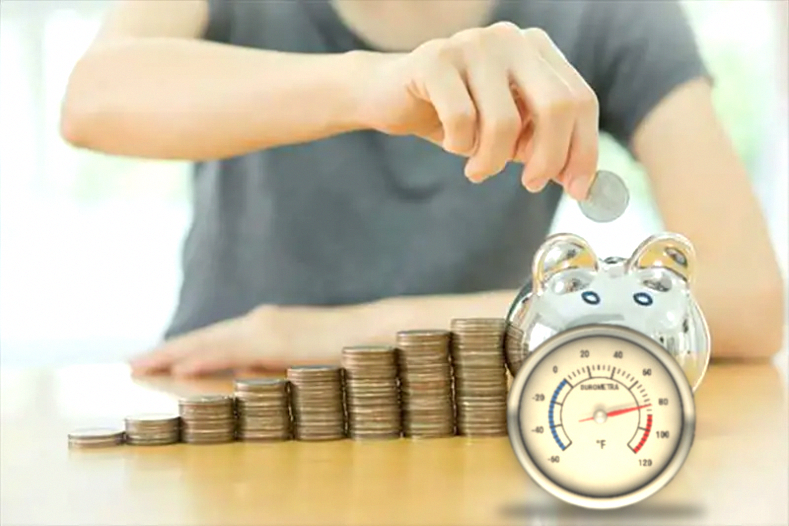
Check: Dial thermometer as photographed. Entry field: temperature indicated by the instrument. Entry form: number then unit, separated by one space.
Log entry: 80 °F
